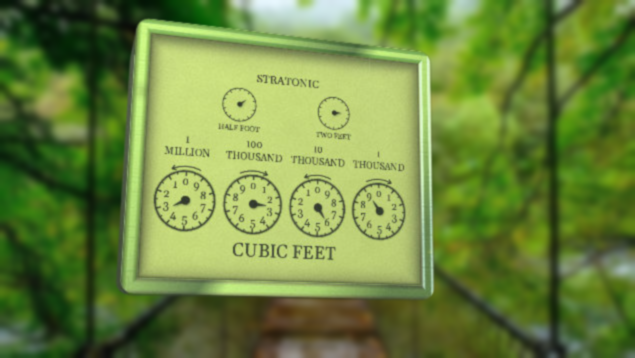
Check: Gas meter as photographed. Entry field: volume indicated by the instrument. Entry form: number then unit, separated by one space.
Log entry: 325900 ft³
